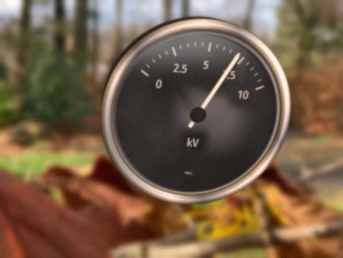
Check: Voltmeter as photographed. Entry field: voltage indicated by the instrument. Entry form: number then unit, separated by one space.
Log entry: 7 kV
